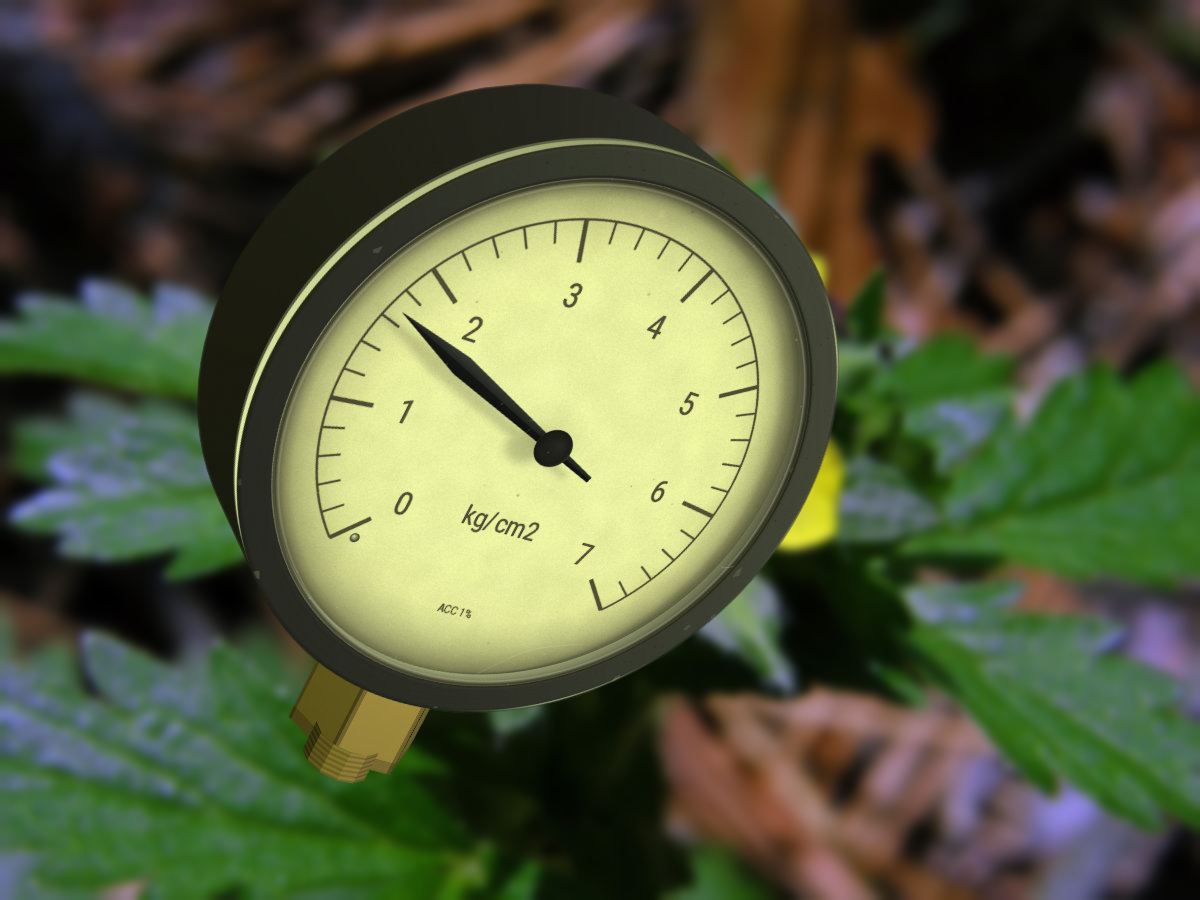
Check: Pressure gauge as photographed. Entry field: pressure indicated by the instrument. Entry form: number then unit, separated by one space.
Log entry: 1.7 kg/cm²
